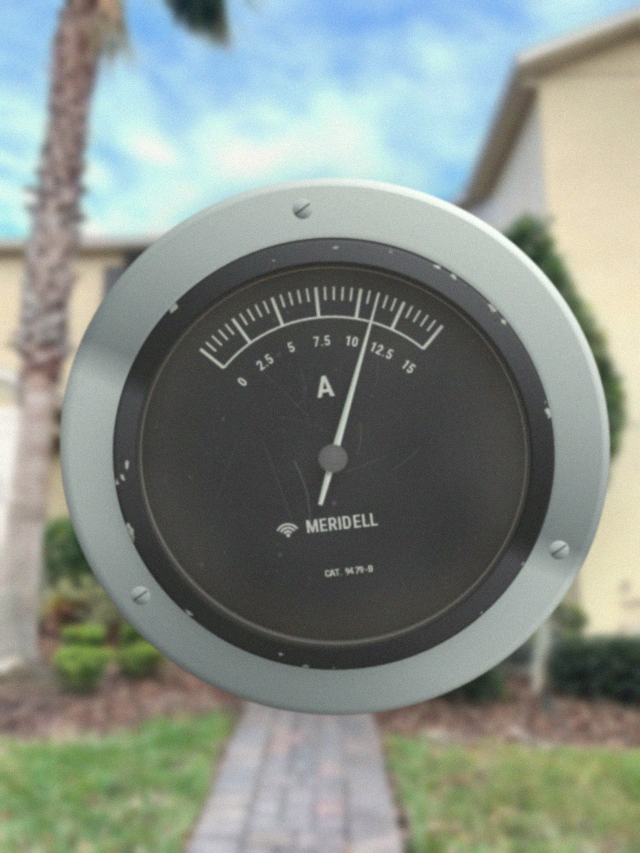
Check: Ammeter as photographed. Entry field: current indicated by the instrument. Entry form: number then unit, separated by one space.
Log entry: 11 A
